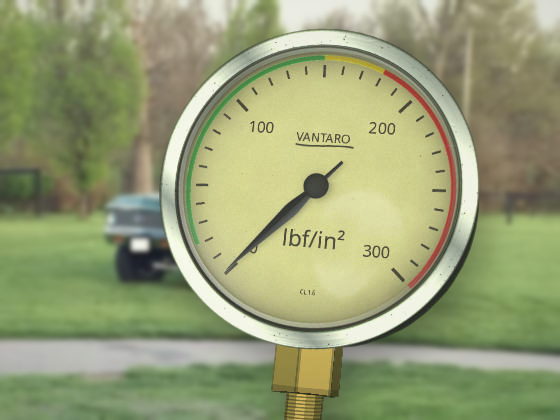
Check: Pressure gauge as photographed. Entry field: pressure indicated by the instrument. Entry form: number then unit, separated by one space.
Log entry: 0 psi
